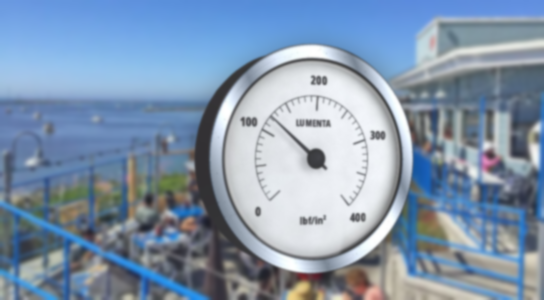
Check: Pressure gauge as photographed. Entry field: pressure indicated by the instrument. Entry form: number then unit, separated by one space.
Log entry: 120 psi
